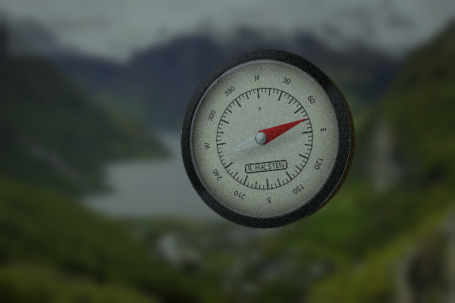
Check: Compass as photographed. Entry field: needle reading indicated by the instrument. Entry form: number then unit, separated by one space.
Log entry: 75 °
